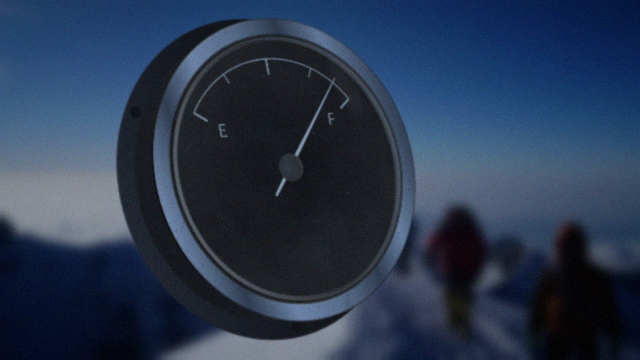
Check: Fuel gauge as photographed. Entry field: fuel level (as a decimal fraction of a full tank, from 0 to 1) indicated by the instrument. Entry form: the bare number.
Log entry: 0.875
